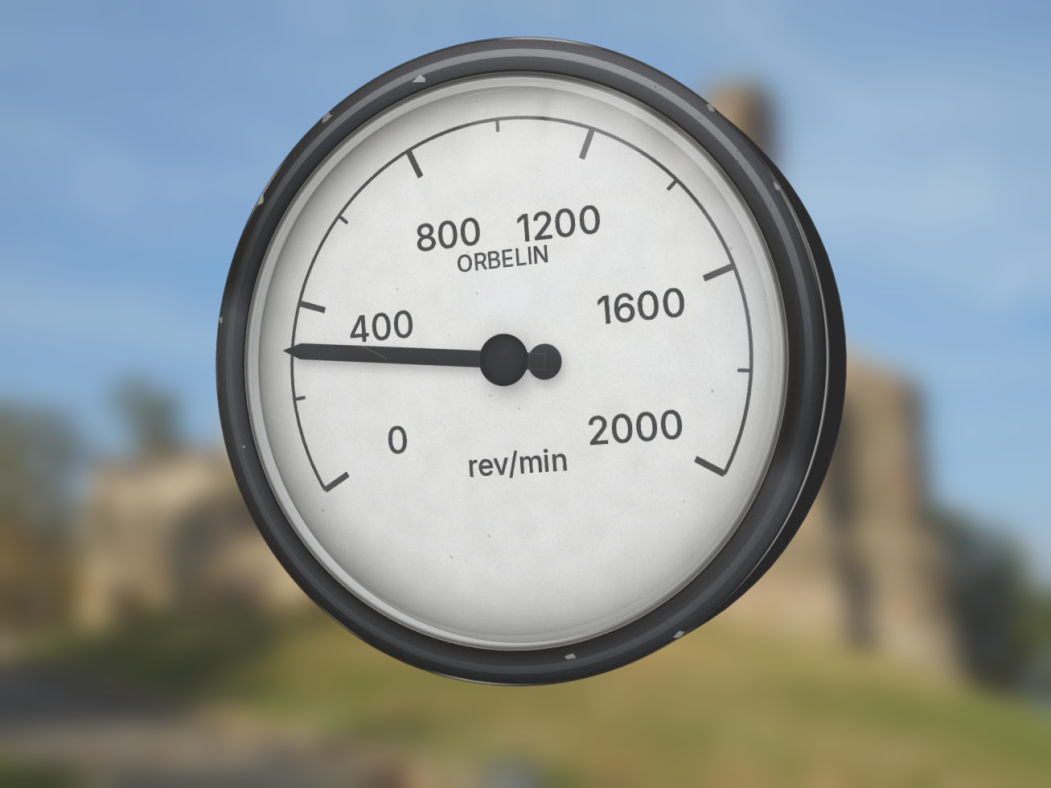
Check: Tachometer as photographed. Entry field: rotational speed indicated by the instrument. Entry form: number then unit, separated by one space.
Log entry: 300 rpm
